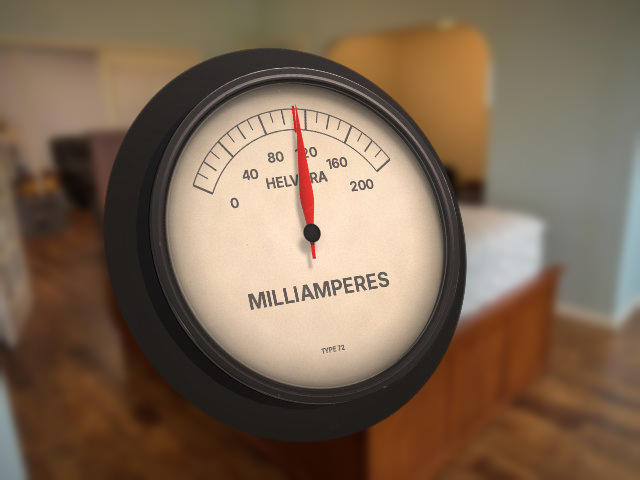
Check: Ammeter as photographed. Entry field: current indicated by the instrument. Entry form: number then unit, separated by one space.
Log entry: 110 mA
